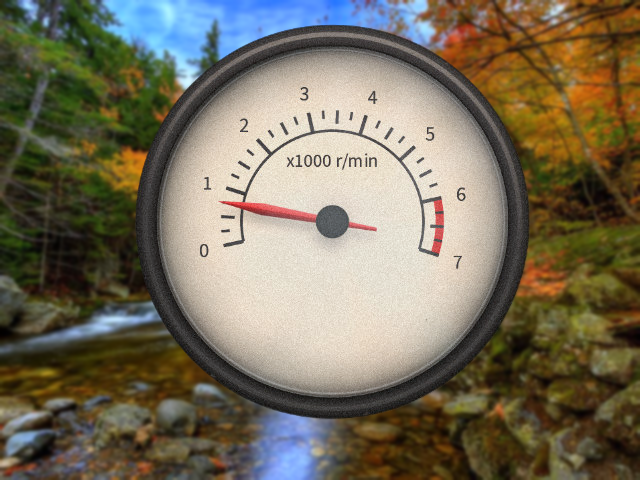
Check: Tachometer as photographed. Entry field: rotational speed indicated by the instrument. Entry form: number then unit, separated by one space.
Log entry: 750 rpm
